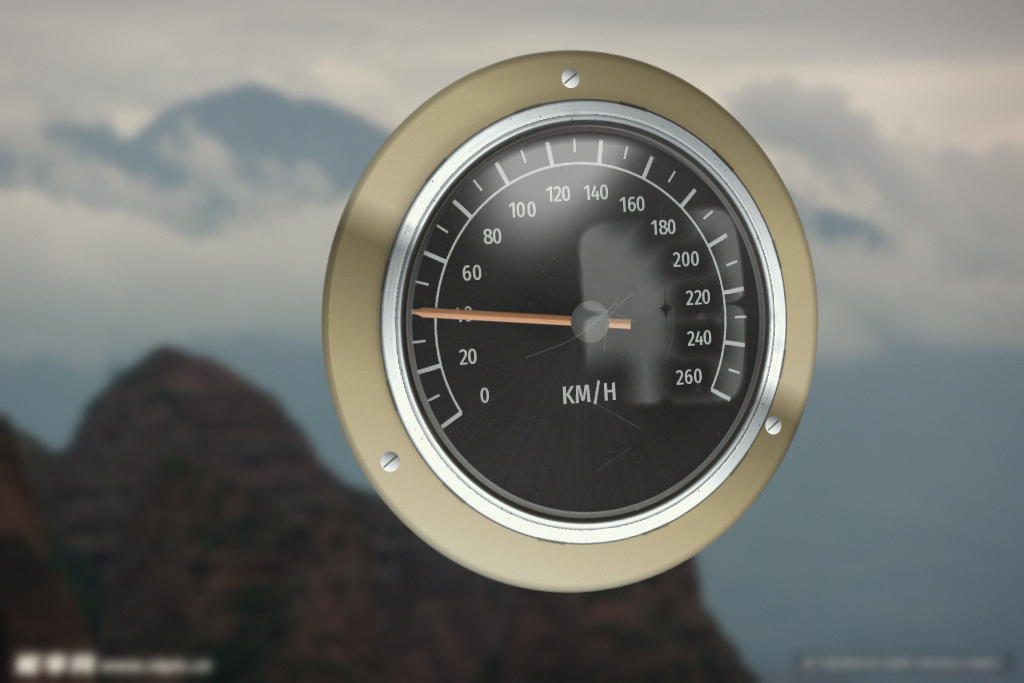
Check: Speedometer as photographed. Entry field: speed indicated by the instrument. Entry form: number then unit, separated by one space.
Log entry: 40 km/h
